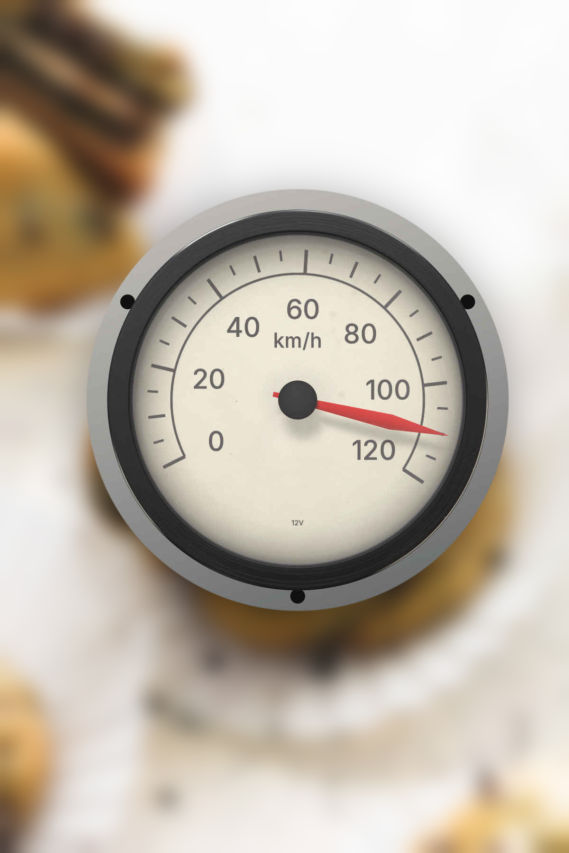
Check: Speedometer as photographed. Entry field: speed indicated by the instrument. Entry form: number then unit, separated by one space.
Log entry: 110 km/h
